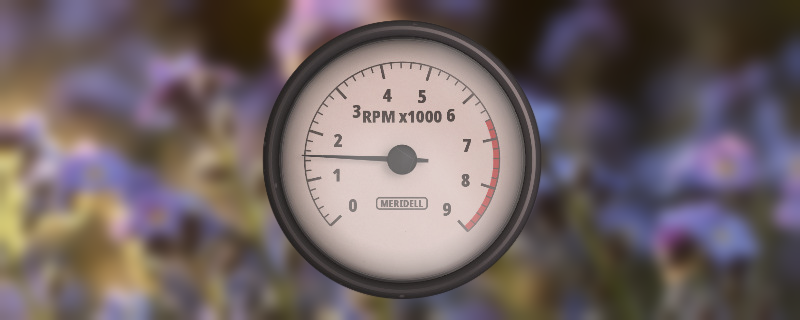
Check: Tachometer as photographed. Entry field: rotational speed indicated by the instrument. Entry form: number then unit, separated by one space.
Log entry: 1500 rpm
